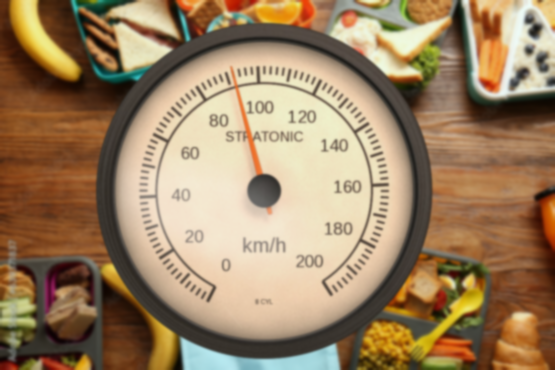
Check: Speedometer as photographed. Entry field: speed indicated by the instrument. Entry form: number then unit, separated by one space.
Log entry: 92 km/h
